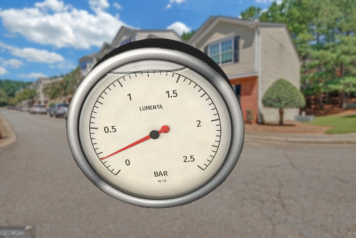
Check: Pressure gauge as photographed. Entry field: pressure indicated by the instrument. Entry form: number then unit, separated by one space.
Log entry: 0.2 bar
